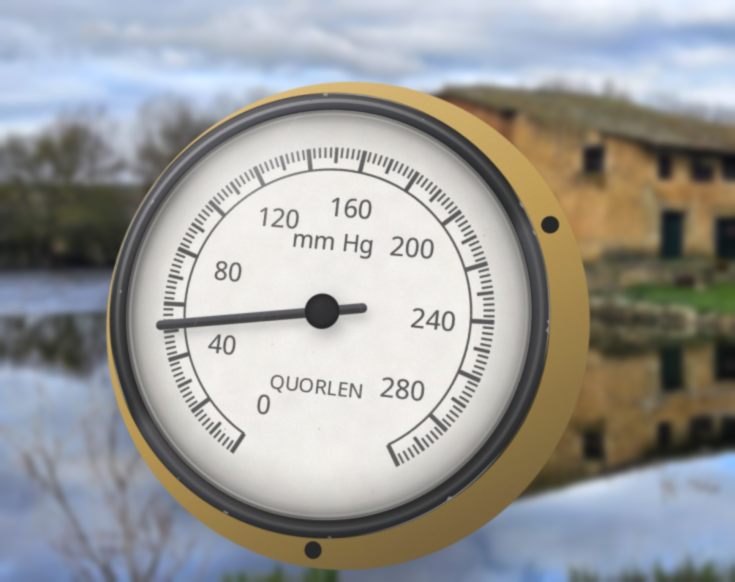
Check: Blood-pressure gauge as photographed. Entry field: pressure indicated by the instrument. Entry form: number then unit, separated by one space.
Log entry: 52 mmHg
